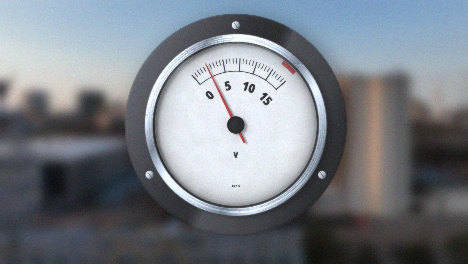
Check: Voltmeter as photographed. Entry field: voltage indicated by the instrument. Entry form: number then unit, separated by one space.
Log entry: 2.5 V
